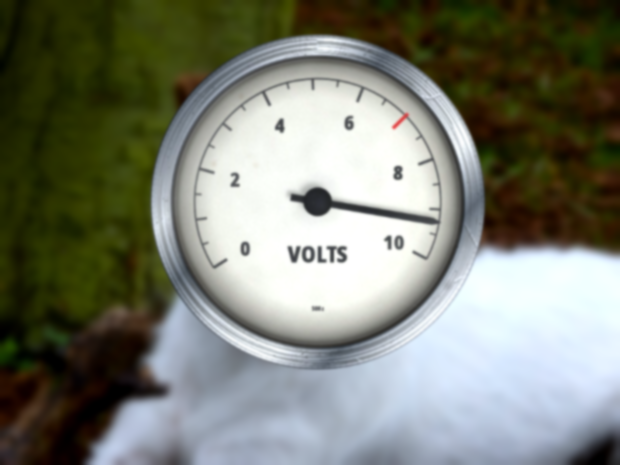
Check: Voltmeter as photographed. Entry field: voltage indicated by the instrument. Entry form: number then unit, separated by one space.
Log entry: 9.25 V
